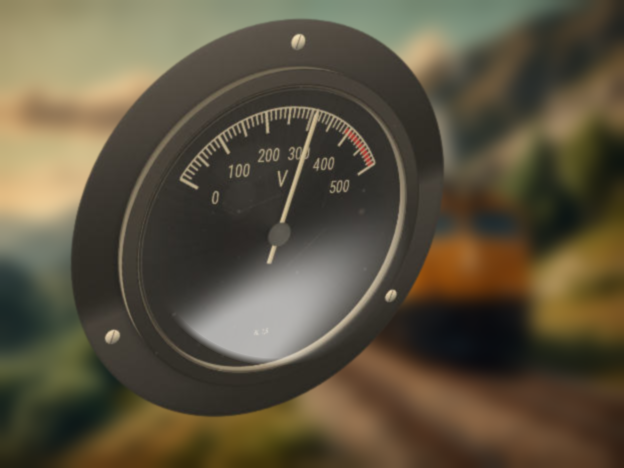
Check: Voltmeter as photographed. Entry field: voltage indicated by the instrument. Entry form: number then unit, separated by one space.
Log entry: 300 V
